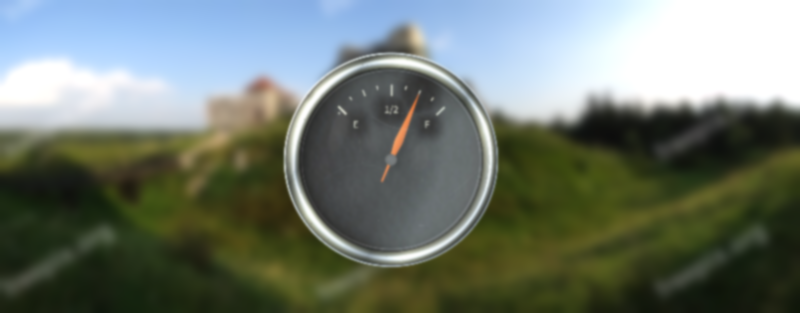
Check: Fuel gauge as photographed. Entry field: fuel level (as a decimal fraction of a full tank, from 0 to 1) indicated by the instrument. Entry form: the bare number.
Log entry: 0.75
